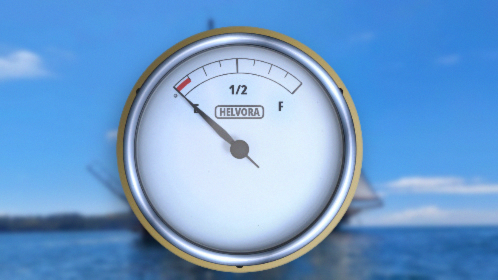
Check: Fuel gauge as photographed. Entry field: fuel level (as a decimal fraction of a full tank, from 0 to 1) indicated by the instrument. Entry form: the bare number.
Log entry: 0
